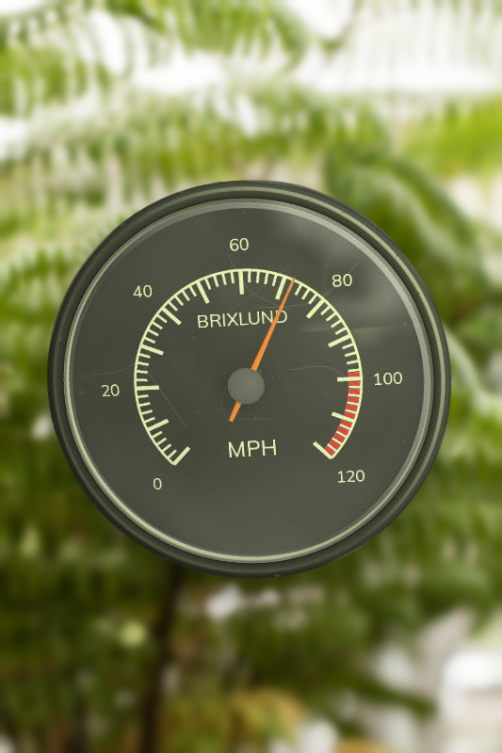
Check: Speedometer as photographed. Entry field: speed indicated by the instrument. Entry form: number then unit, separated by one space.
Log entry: 72 mph
